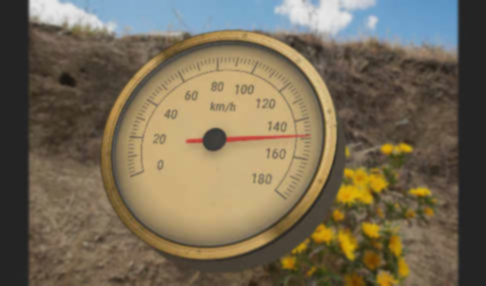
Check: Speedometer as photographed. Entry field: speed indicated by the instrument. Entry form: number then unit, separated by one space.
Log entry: 150 km/h
